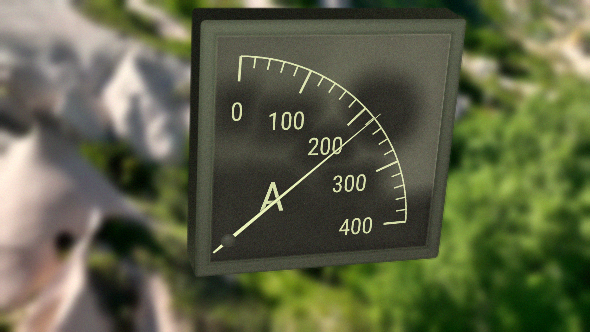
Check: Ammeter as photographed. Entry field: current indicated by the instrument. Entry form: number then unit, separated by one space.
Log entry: 220 A
